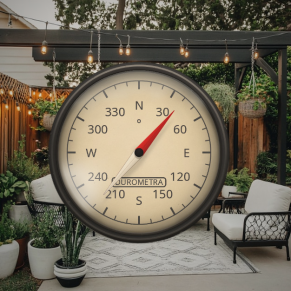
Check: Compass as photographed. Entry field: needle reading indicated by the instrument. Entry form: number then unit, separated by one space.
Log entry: 40 °
